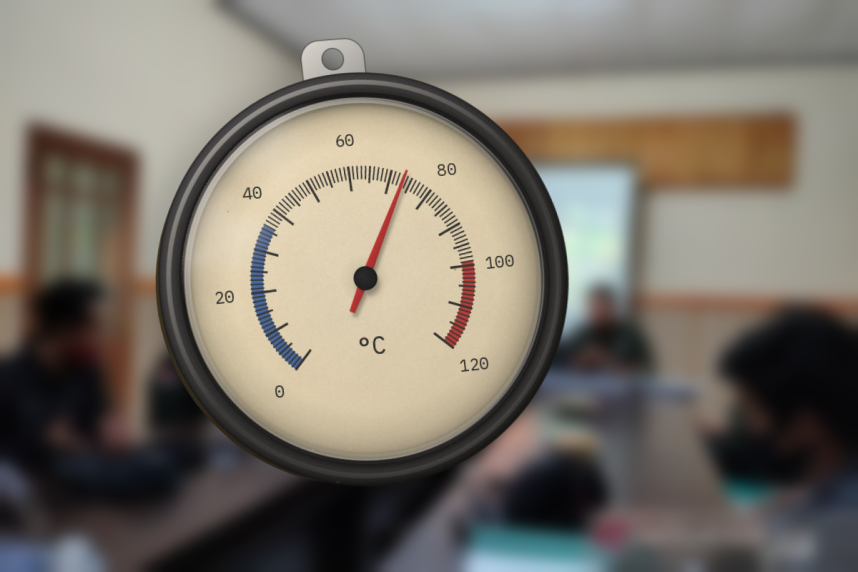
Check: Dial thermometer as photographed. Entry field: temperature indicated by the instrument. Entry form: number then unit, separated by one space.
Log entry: 73 °C
